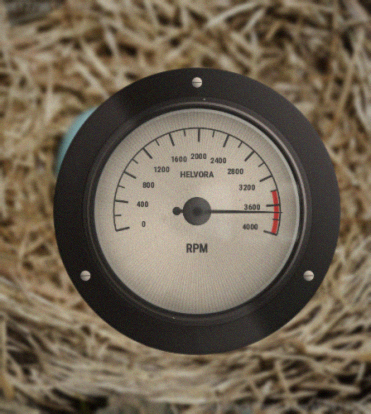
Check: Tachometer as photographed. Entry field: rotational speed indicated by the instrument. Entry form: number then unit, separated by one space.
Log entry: 3700 rpm
